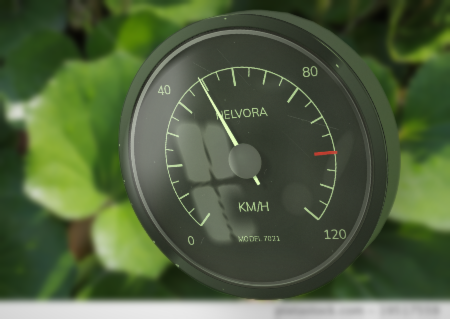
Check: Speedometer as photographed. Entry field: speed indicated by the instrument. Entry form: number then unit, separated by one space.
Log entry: 50 km/h
